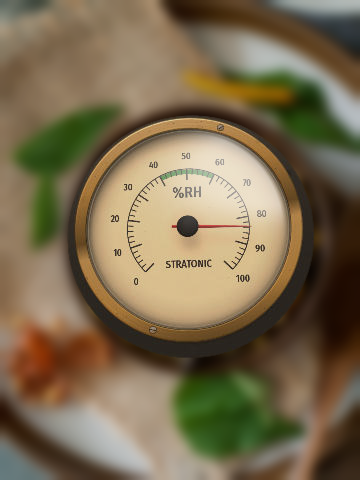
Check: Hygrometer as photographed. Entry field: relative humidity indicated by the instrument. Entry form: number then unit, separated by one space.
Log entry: 84 %
